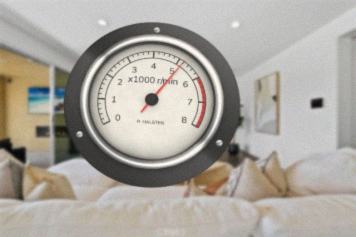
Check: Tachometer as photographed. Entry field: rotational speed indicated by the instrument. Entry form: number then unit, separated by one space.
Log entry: 5200 rpm
